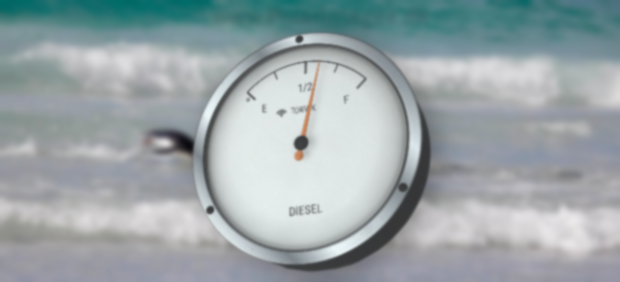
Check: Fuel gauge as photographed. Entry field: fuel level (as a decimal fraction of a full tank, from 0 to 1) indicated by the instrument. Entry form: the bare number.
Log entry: 0.625
